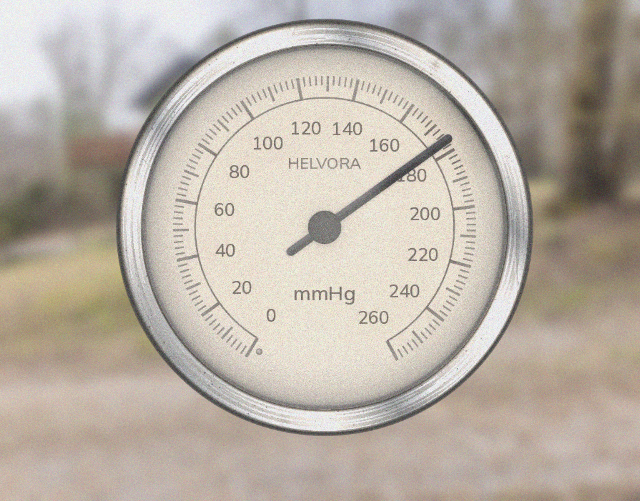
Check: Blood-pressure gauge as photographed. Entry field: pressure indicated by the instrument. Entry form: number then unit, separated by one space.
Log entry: 176 mmHg
